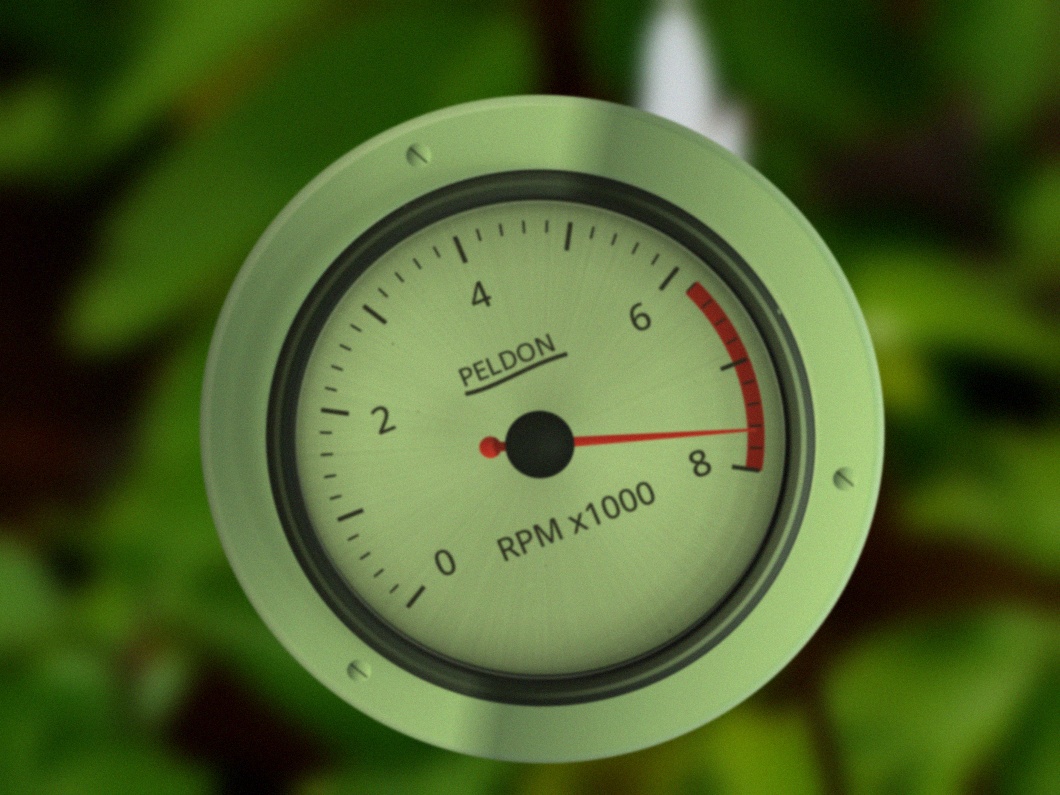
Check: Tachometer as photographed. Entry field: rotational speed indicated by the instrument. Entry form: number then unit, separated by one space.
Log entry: 7600 rpm
